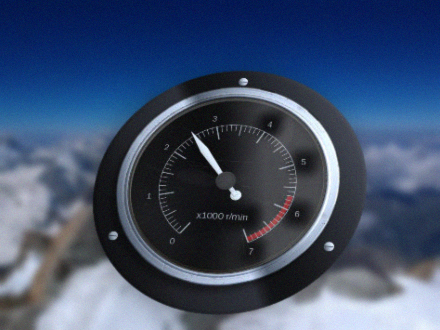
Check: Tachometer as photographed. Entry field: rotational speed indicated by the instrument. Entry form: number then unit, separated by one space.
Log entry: 2500 rpm
